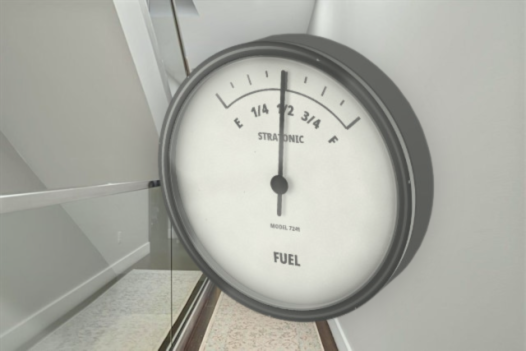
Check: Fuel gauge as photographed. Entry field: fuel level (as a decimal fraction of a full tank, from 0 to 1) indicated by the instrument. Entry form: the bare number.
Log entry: 0.5
